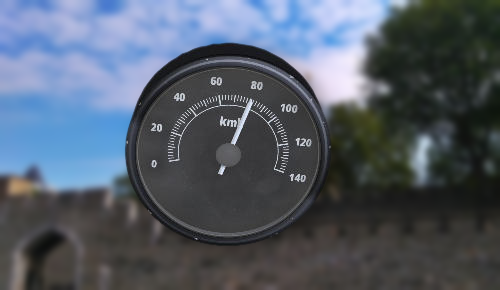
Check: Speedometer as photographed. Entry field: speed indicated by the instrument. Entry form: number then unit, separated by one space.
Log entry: 80 km/h
